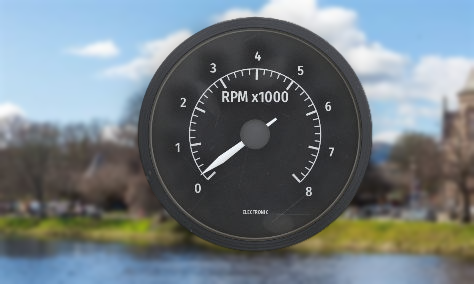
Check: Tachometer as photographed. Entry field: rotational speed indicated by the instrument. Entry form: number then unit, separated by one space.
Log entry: 200 rpm
